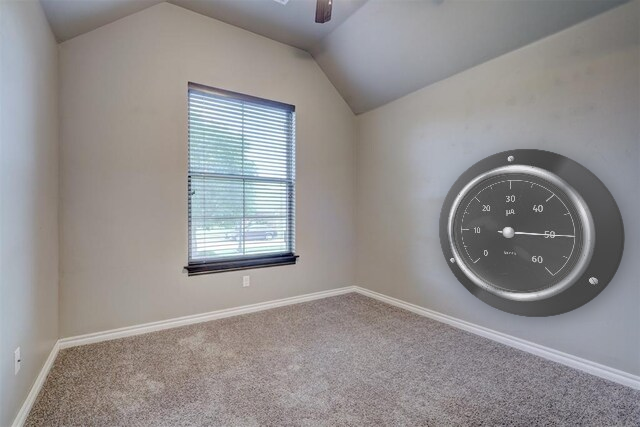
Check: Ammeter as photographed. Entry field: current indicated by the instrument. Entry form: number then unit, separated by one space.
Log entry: 50 µA
